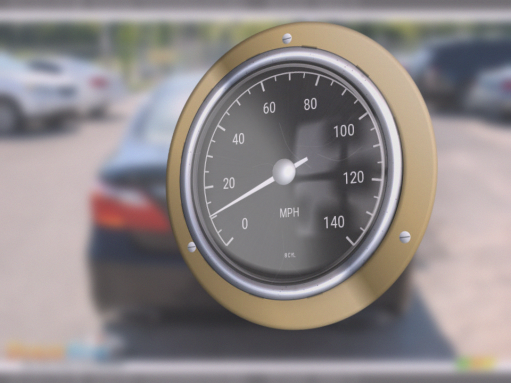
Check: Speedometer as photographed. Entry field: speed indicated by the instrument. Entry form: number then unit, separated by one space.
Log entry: 10 mph
